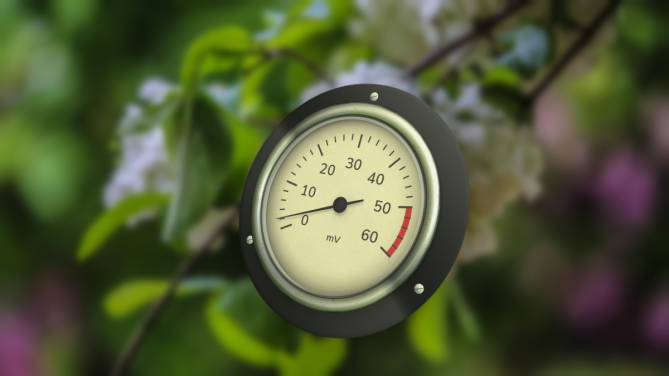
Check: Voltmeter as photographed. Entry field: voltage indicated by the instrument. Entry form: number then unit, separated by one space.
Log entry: 2 mV
